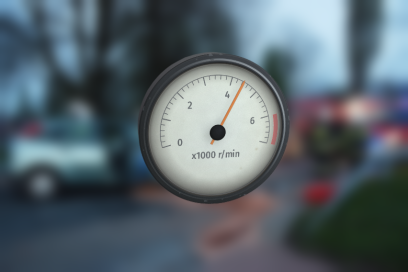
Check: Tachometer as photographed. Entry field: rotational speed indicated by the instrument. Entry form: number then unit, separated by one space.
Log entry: 4400 rpm
